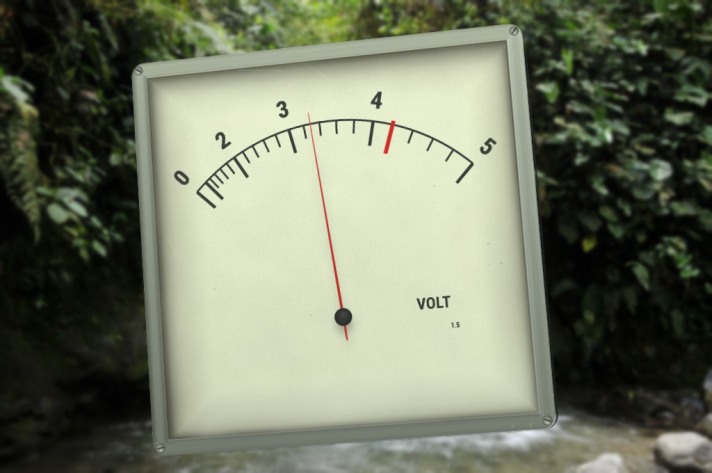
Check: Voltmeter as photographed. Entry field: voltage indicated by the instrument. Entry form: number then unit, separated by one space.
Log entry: 3.3 V
